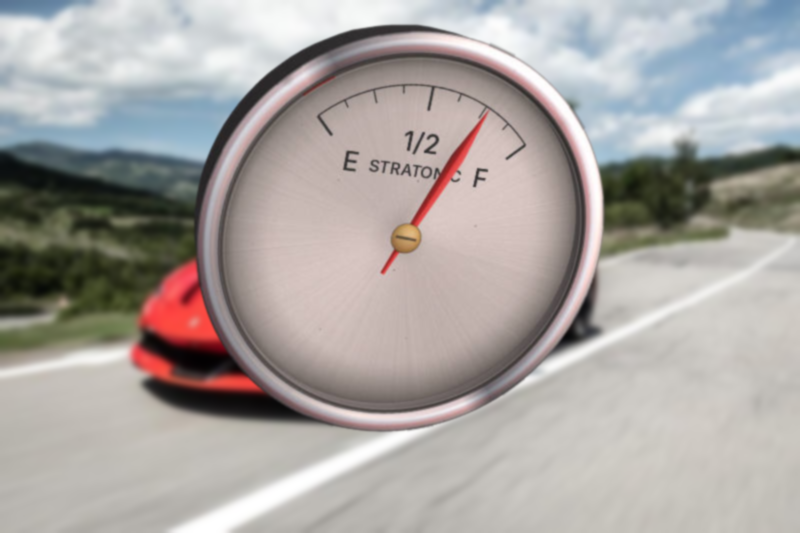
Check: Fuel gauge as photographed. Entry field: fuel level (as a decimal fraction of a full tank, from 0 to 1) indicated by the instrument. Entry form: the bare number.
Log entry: 0.75
